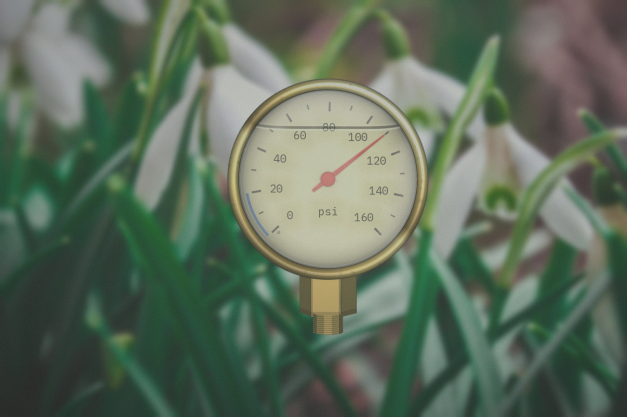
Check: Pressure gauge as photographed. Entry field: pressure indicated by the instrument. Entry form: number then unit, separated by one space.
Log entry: 110 psi
